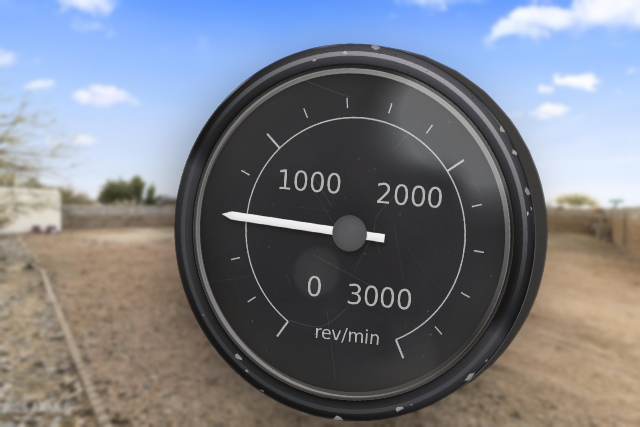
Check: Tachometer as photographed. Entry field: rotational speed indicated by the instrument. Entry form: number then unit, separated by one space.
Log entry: 600 rpm
